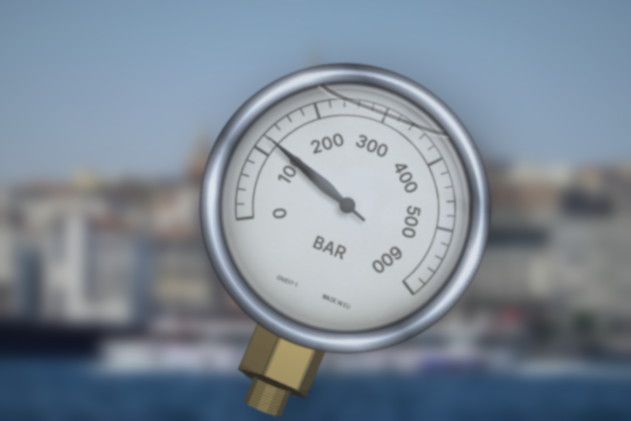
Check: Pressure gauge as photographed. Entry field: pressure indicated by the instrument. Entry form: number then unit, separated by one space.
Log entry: 120 bar
